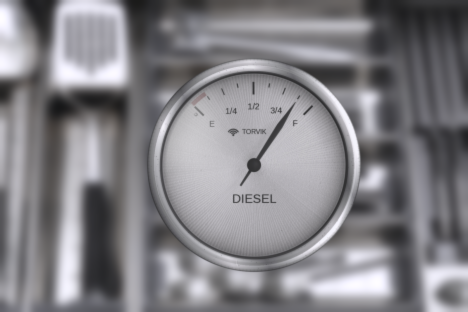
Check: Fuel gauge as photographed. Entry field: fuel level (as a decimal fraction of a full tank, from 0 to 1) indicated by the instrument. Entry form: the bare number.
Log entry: 0.875
